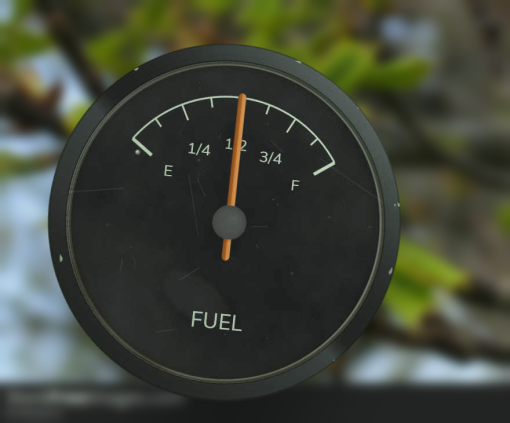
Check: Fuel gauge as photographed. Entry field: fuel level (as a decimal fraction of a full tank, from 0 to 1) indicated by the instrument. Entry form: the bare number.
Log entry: 0.5
